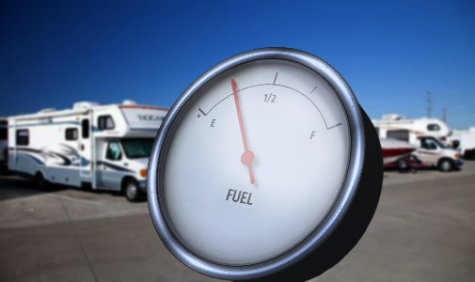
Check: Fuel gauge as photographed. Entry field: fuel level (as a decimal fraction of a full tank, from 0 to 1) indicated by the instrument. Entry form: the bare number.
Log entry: 0.25
